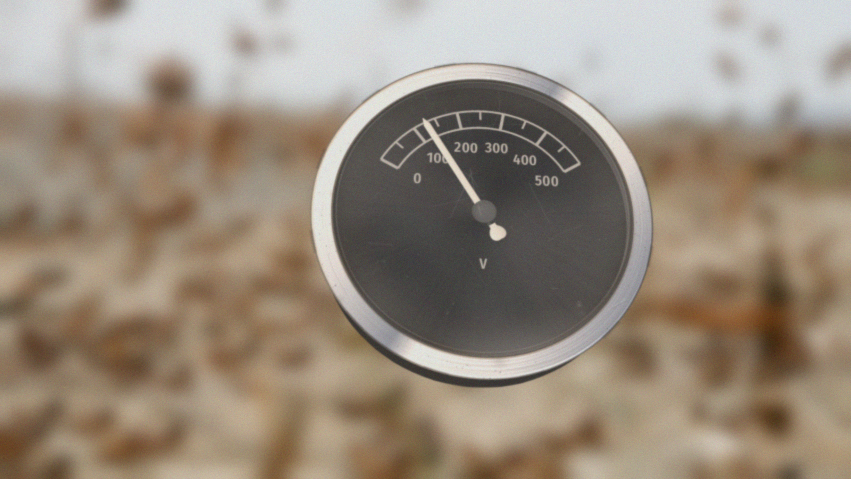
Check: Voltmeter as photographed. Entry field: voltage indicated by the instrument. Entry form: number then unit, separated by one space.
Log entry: 125 V
